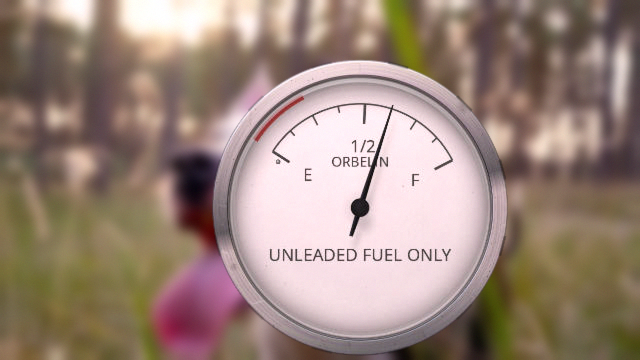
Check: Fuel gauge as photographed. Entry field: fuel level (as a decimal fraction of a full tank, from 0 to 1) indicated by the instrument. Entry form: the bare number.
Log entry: 0.625
